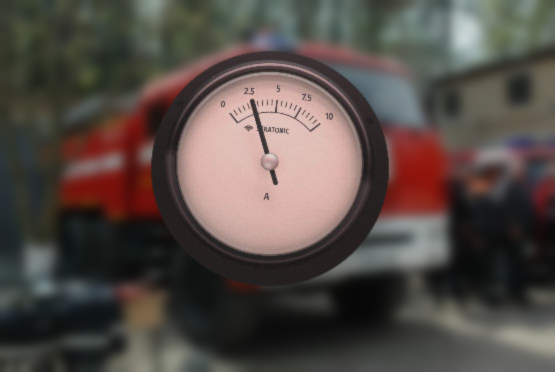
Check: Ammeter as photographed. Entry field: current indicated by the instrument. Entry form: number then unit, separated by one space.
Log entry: 2.5 A
